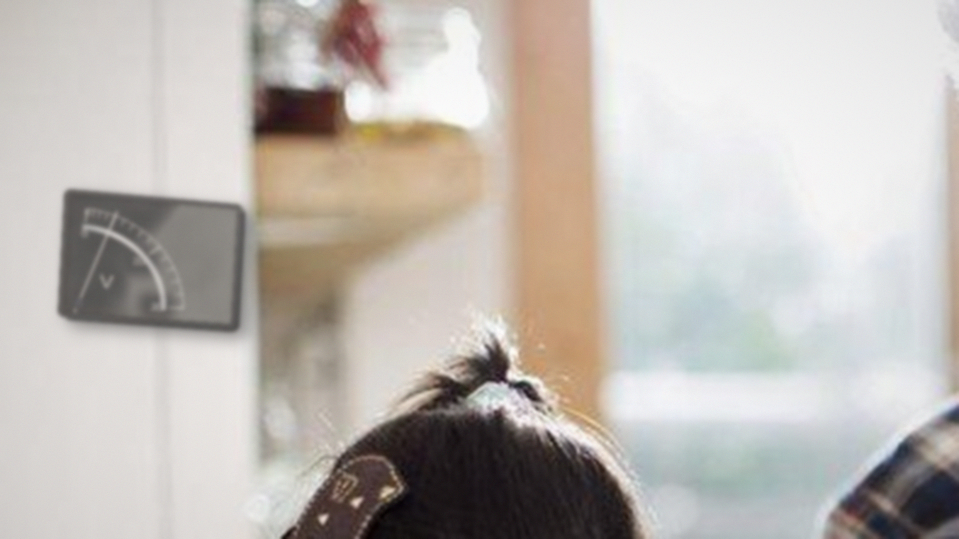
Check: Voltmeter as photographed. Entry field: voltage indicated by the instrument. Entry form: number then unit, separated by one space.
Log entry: 10 V
